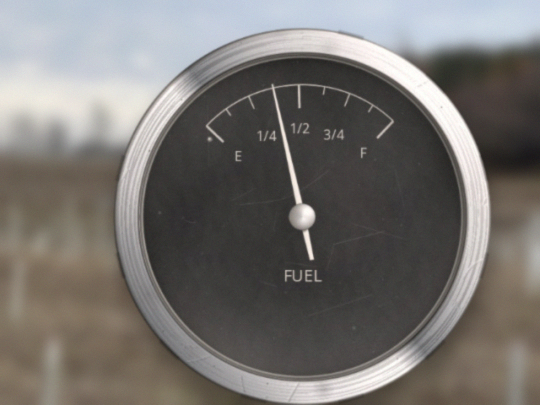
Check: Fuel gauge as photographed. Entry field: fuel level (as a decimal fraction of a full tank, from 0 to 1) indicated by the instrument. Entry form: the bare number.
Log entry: 0.375
